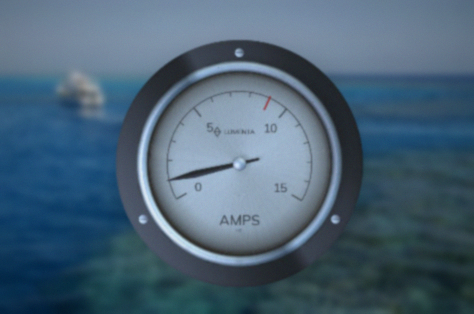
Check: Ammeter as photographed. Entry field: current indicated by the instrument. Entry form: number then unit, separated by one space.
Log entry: 1 A
